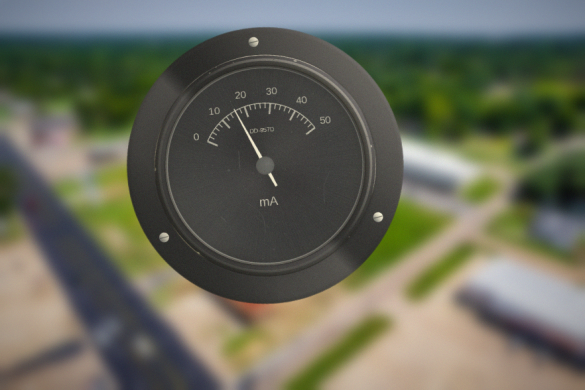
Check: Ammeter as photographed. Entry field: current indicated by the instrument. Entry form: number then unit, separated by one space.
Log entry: 16 mA
